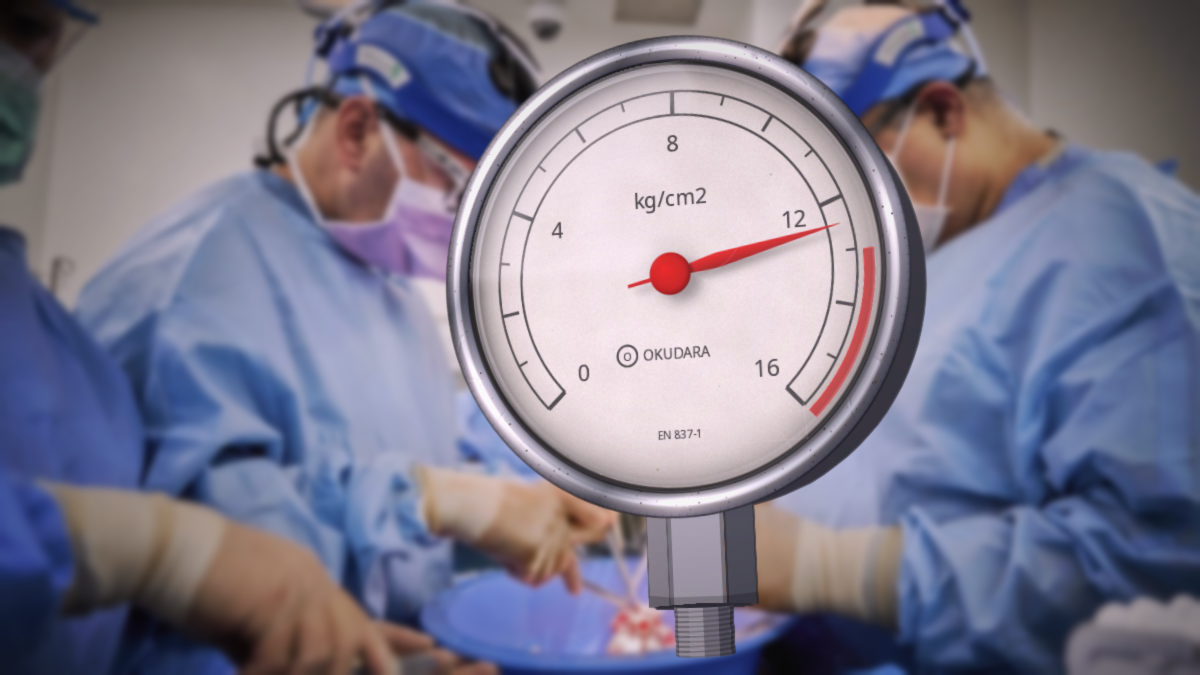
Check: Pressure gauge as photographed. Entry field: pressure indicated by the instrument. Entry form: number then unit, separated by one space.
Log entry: 12.5 kg/cm²
